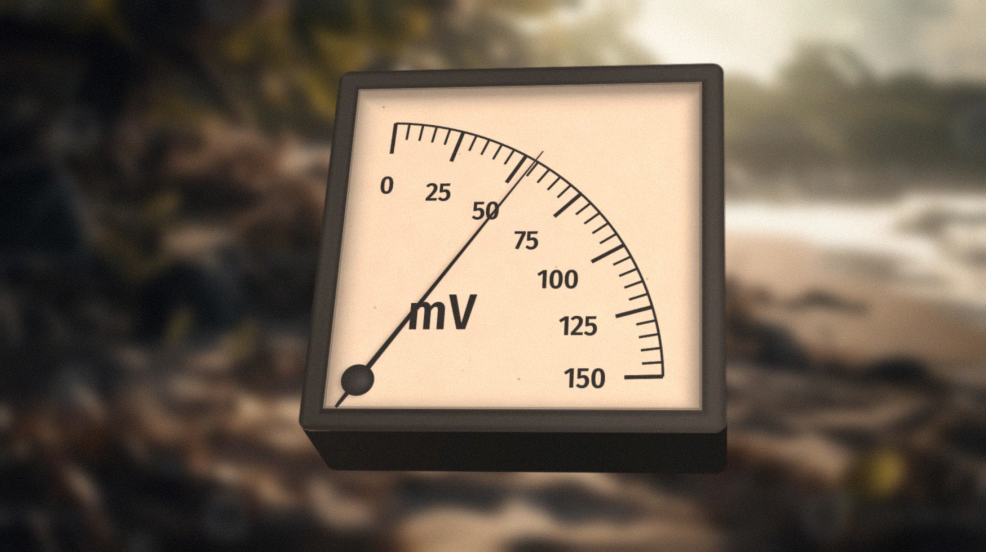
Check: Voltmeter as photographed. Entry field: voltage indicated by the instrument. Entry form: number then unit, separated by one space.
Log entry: 55 mV
